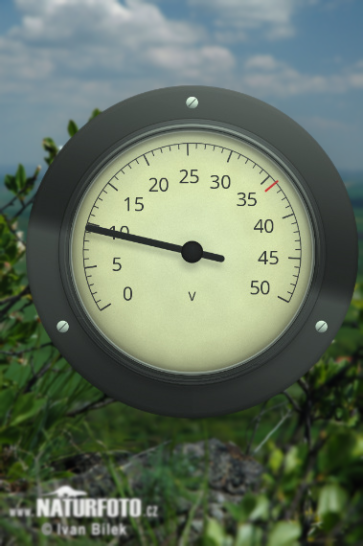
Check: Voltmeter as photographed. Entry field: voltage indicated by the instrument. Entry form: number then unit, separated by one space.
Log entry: 9.5 V
